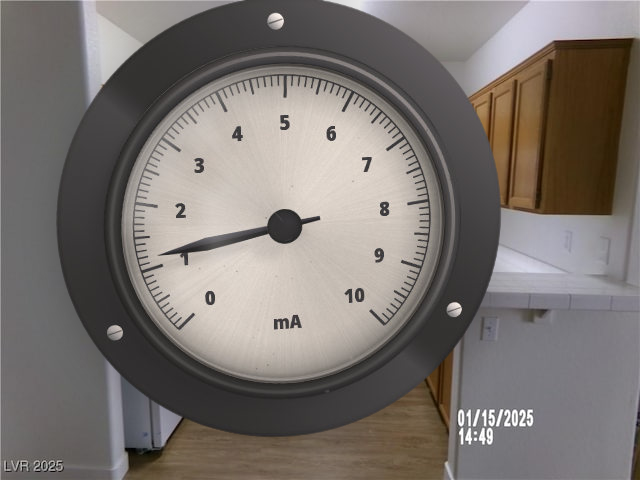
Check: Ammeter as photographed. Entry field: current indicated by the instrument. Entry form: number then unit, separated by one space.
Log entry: 1.2 mA
